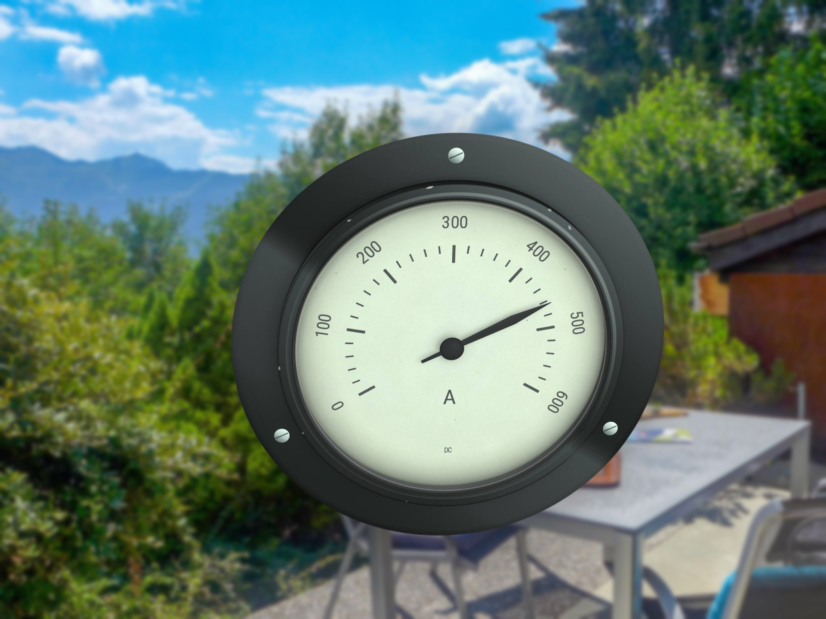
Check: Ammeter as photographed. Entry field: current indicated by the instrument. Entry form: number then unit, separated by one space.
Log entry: 460 A
